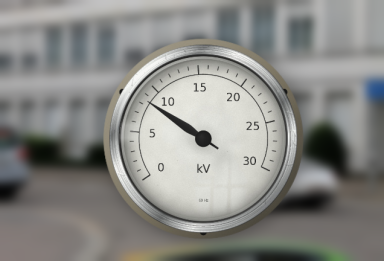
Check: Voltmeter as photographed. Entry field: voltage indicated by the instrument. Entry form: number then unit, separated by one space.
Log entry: 8.5 kV
